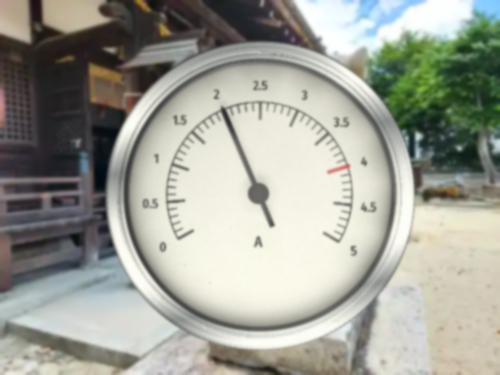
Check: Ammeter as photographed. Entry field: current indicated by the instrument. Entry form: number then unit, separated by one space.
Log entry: 2 A
